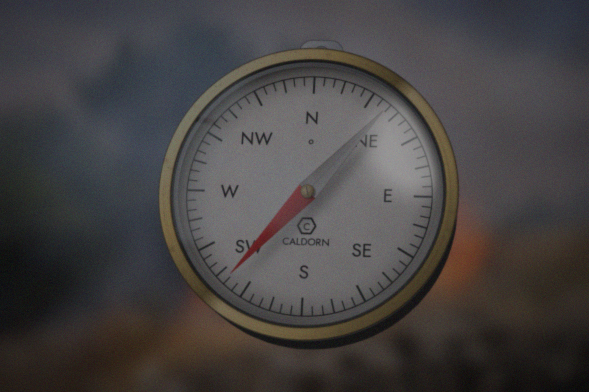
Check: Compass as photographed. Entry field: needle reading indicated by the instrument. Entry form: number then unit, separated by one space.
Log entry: 220 °
